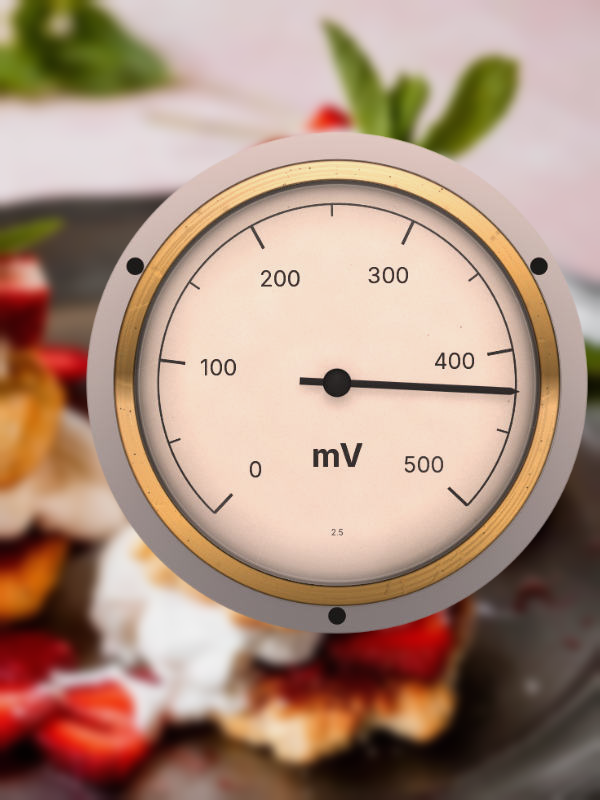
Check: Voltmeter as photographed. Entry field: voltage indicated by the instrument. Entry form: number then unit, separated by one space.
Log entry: 425 mV
